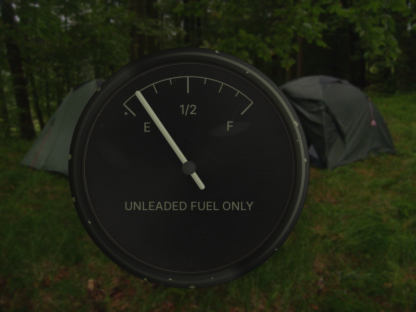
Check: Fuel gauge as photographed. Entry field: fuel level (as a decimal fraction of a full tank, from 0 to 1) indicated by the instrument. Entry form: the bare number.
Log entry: 0.125
